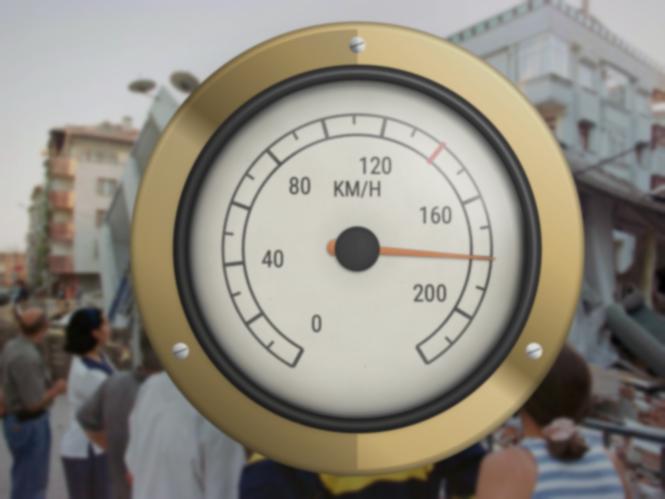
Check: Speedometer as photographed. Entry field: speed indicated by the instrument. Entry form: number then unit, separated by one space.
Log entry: 180 km/h
